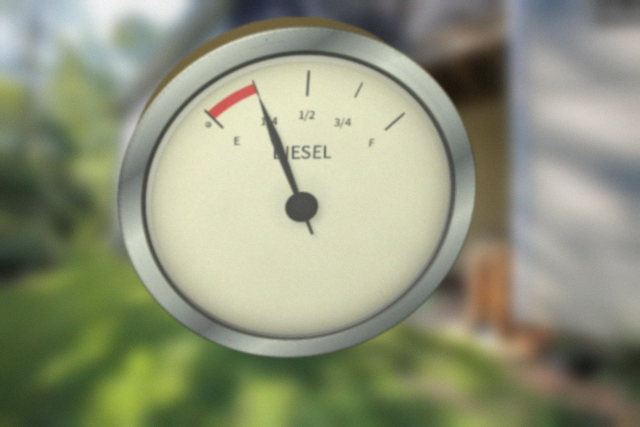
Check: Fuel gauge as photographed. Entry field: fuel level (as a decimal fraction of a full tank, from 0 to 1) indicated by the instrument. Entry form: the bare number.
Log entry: 0.25
